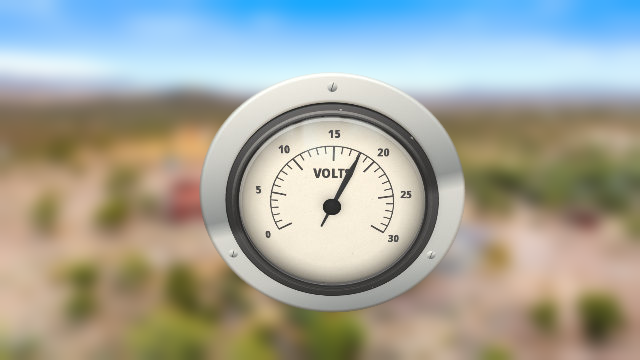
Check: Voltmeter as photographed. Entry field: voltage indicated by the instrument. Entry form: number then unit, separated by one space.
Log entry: 18 V
